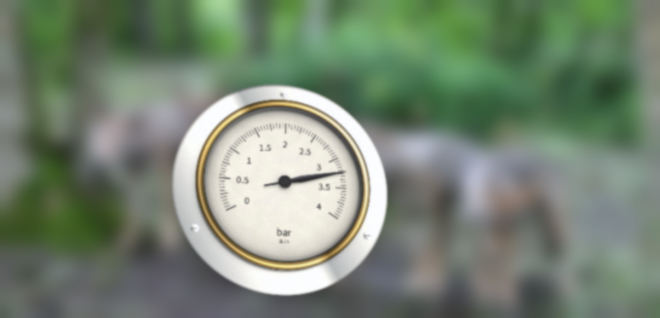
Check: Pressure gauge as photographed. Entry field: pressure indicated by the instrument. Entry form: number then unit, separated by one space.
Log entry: 3.25 bar
